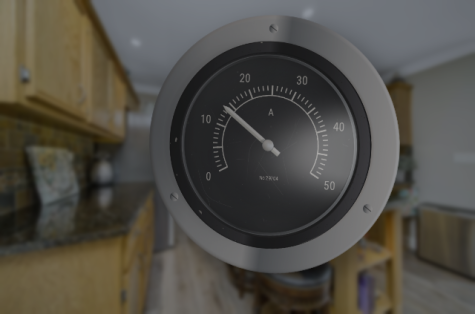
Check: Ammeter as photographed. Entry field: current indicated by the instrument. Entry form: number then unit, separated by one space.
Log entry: 14 A
